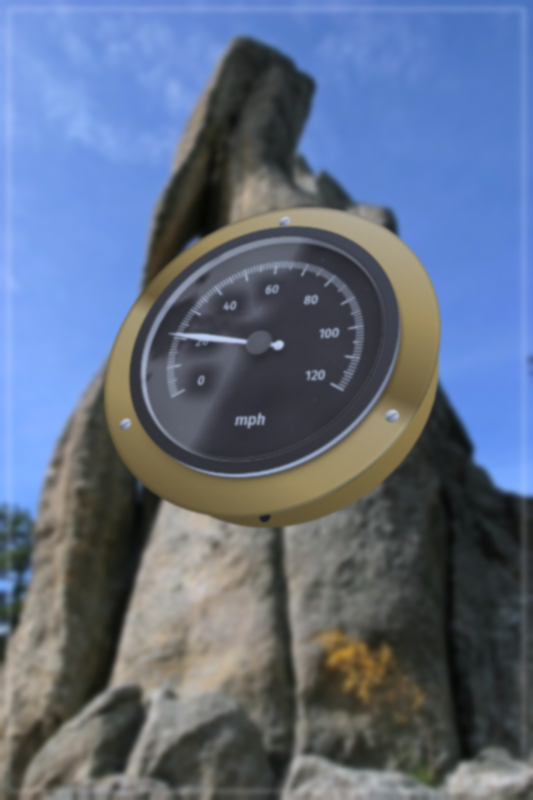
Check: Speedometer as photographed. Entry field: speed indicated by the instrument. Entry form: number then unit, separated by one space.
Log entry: 20 mph
